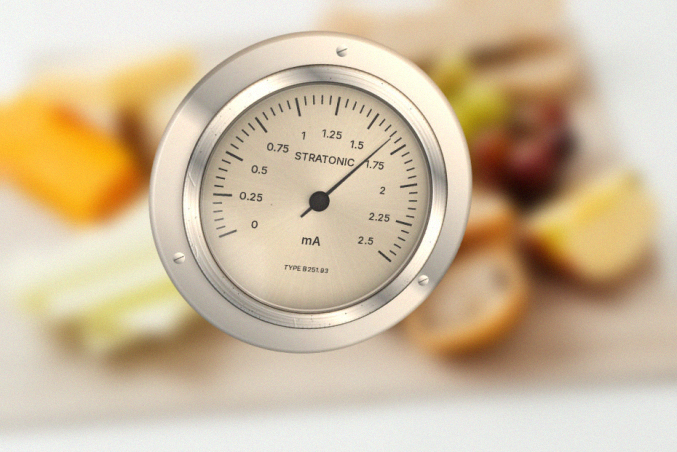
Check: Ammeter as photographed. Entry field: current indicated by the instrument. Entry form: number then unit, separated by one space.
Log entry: 1.65 mA
